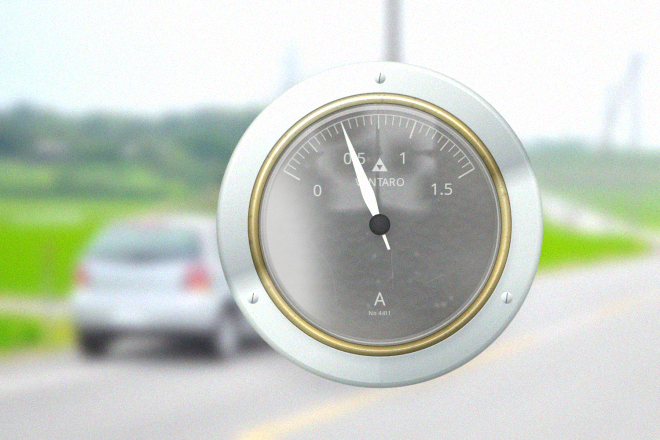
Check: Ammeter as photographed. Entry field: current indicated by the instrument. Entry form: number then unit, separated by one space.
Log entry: 0.5 A
